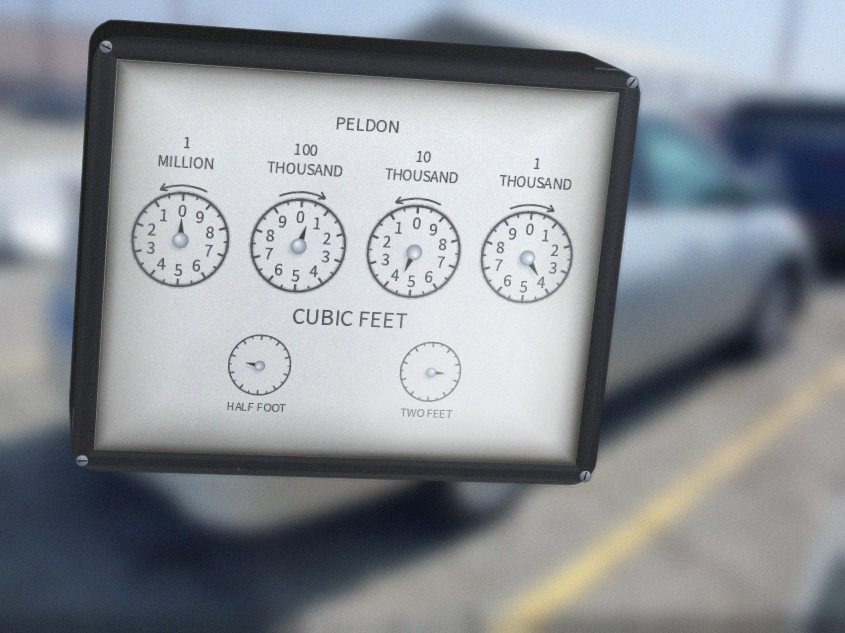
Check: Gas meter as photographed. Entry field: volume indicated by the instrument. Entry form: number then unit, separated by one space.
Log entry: 4400 ft³
